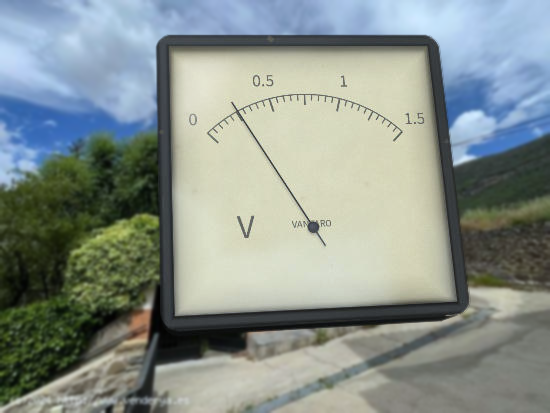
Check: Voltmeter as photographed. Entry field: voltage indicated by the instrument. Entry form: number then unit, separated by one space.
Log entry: 0.25 V
